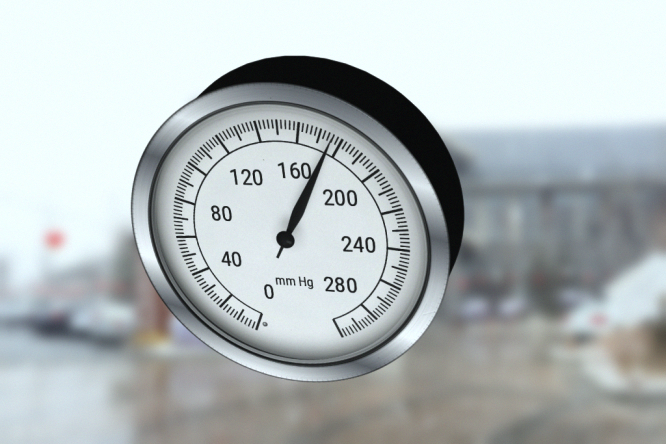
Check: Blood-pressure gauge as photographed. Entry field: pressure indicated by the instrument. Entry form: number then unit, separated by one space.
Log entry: 176 mmHg
